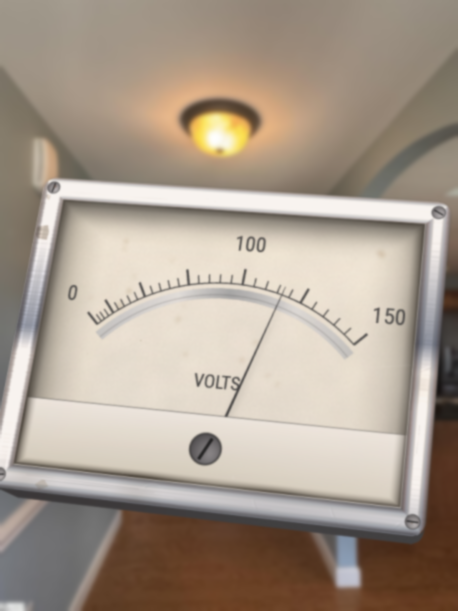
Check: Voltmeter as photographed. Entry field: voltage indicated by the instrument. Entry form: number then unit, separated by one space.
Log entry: 117.5 V
